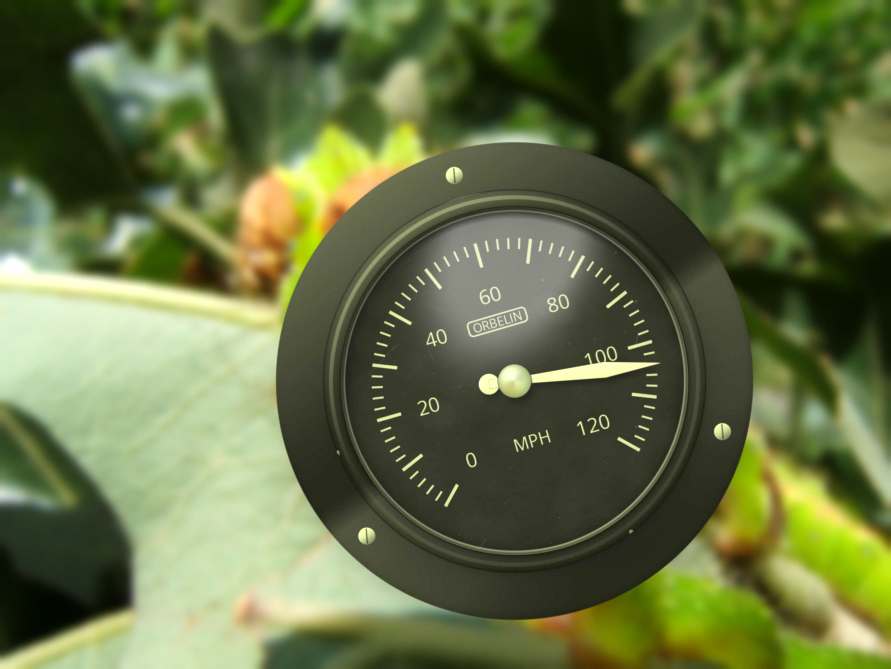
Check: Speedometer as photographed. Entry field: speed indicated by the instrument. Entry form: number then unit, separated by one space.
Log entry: 104 mph
